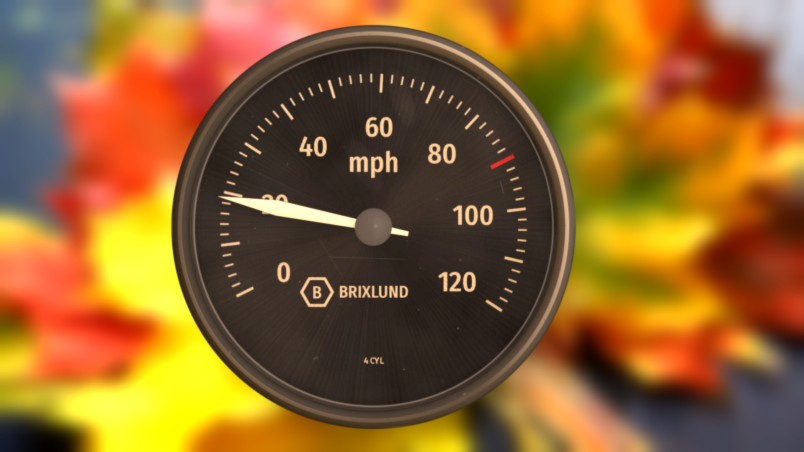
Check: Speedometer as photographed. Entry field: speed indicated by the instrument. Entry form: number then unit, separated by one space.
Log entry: 19 mph
